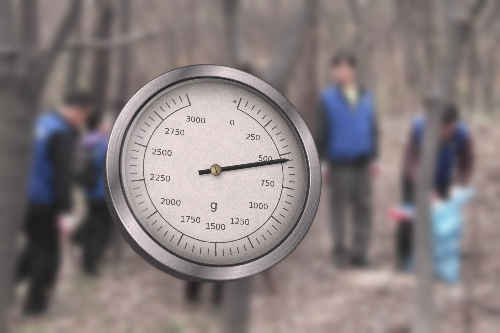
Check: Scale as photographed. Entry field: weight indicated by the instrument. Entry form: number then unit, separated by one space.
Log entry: 550 g
